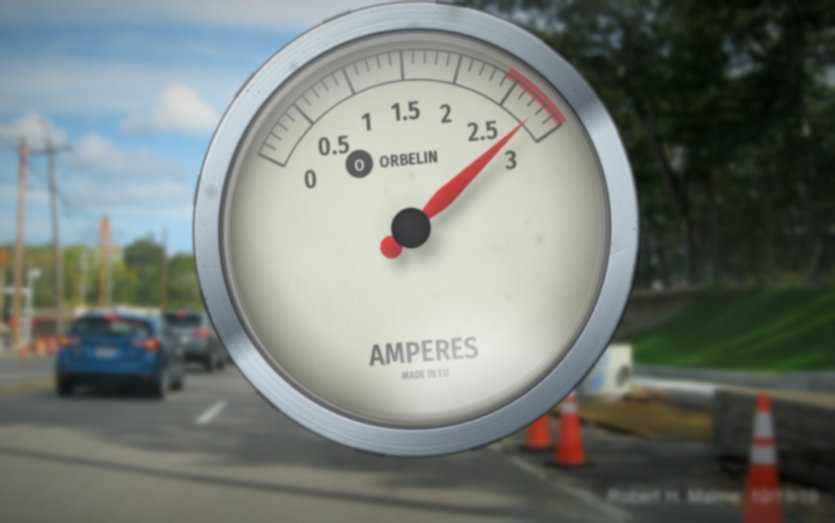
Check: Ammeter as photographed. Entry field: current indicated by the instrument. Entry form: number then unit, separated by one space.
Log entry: 2.8 A
